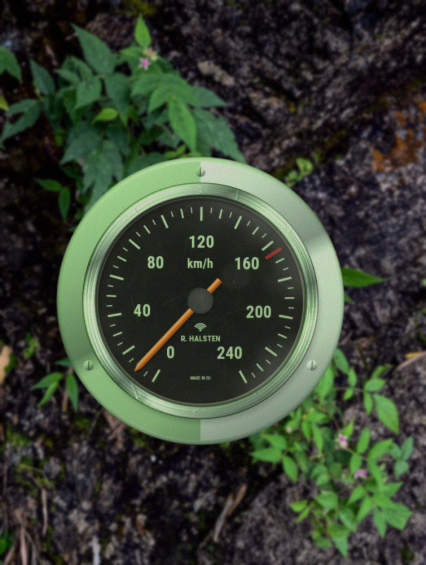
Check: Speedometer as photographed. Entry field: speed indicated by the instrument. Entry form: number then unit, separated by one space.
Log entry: 10 km/h
